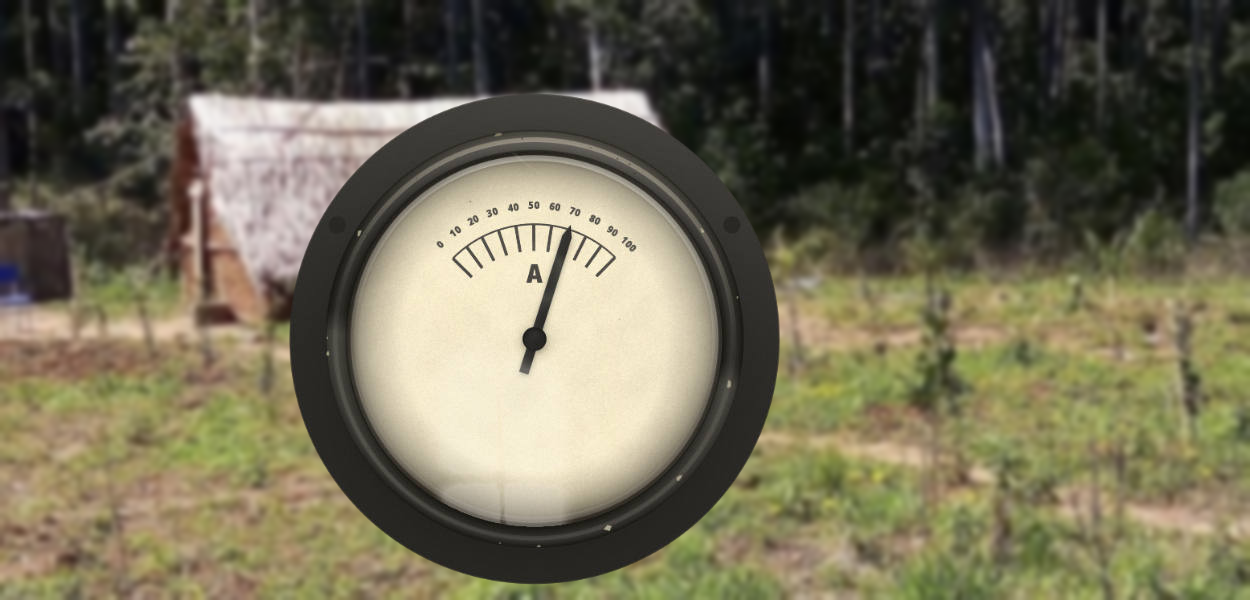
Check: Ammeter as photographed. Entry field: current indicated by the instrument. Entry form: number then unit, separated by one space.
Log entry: 70 A
